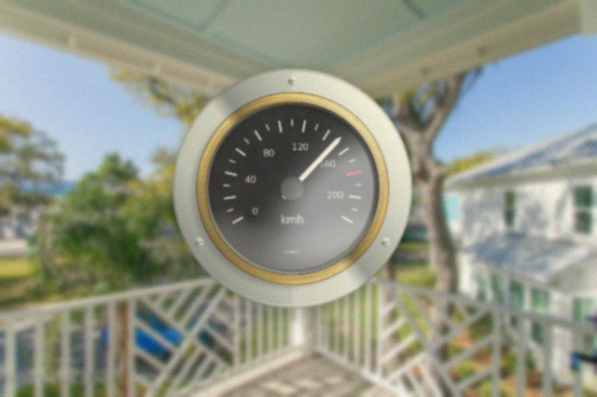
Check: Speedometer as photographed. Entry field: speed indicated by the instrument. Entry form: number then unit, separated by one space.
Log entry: 150 km/h
